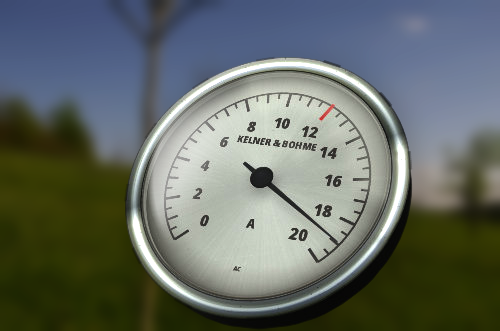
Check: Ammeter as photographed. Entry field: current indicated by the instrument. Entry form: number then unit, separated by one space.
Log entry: 19 A
